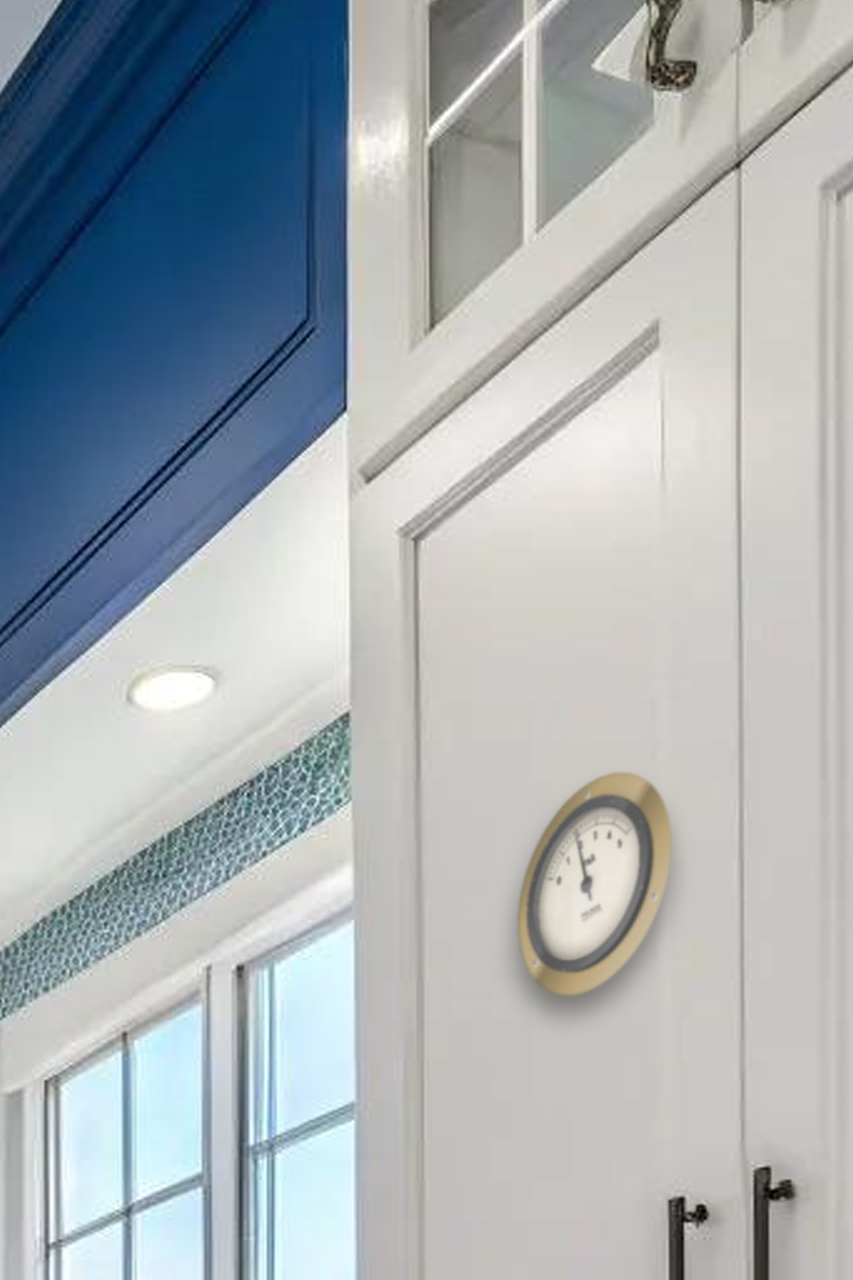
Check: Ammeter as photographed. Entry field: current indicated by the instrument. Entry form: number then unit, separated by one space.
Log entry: 2 mA
